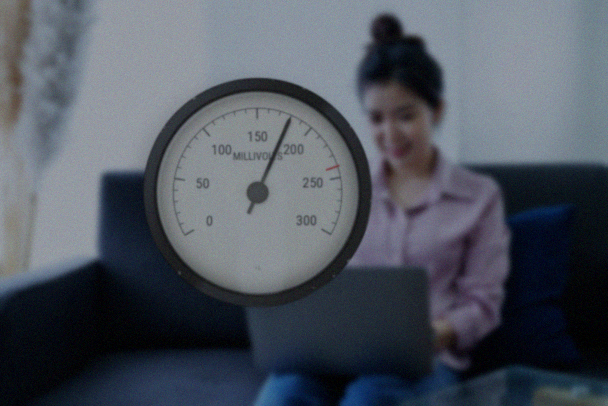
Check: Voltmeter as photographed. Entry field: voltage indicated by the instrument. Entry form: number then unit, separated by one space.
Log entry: 180 mV
